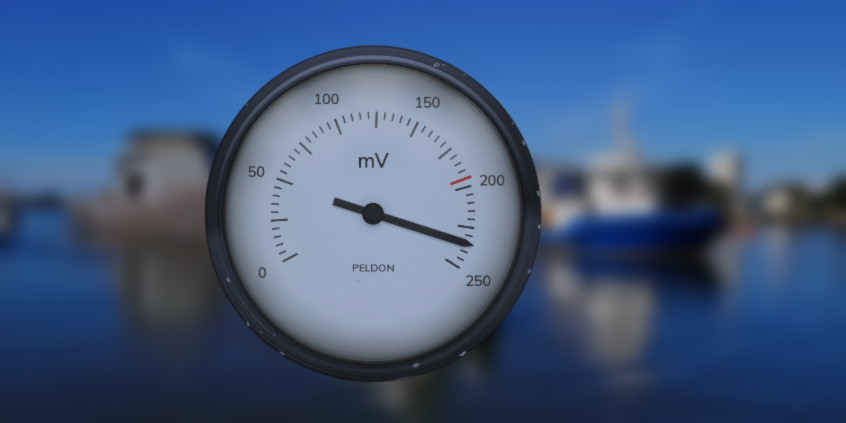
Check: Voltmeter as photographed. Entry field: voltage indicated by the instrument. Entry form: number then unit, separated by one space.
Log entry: 235 mV
